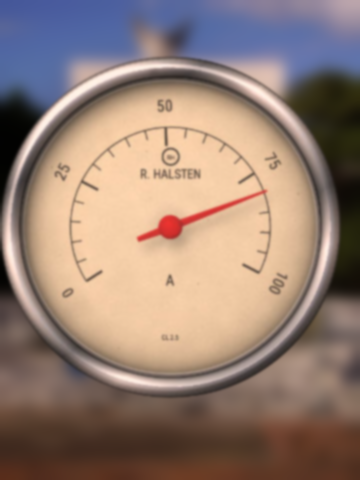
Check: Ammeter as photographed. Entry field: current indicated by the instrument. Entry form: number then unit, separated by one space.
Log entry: 80 A
